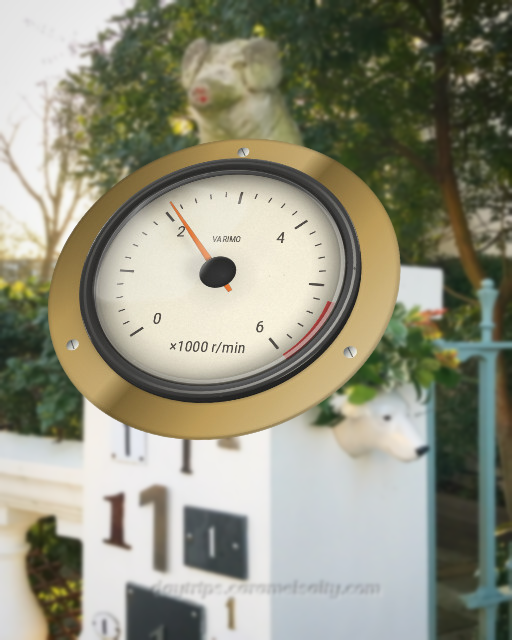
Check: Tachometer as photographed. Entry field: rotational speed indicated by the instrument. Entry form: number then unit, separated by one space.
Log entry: 2100 rpm
